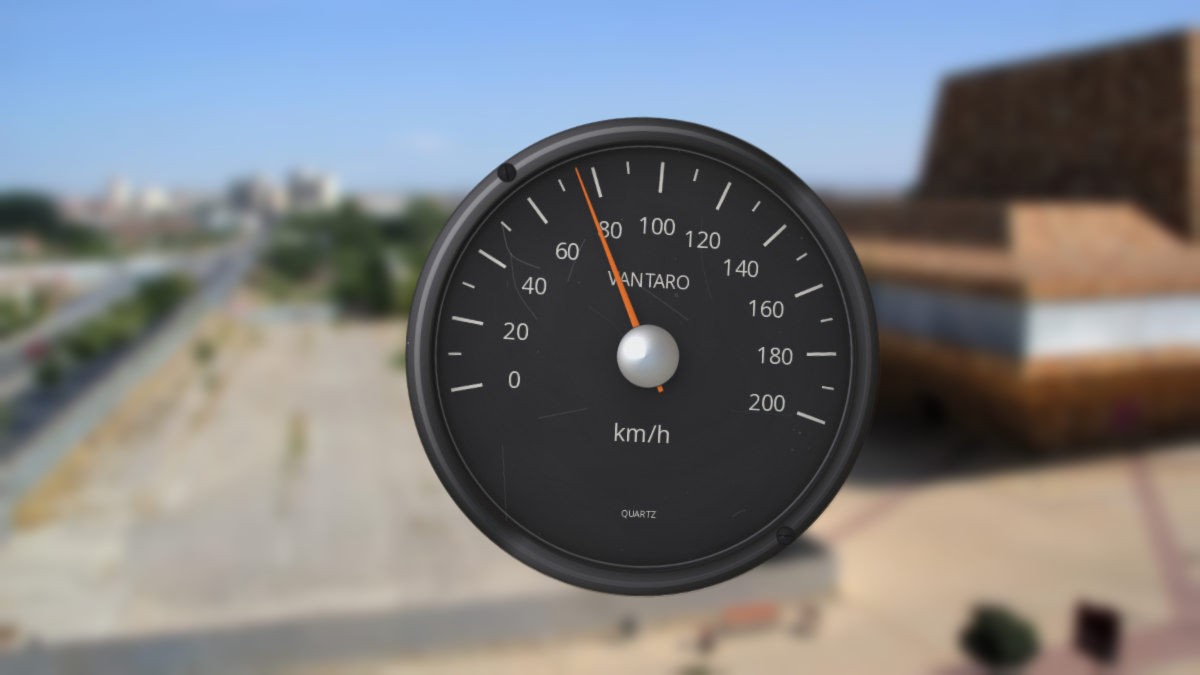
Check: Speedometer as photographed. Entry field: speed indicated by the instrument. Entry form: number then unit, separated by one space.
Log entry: 75 km/h
